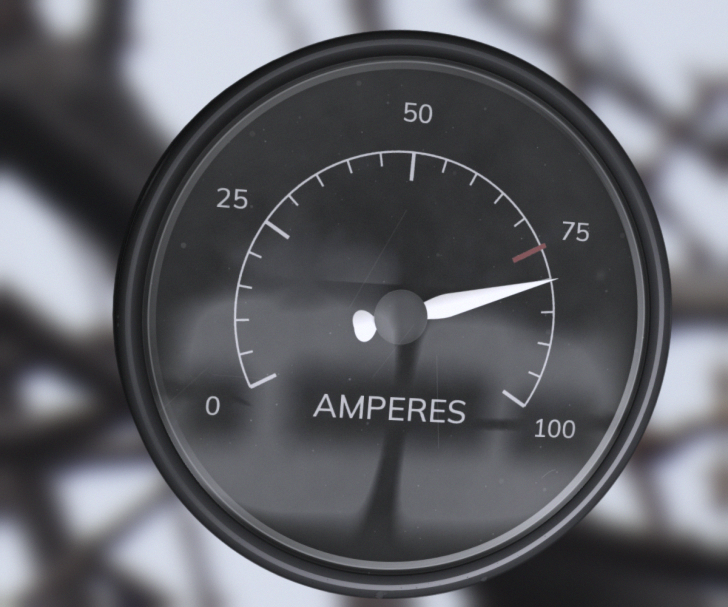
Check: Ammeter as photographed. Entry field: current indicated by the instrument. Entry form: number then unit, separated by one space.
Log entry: 80 A
